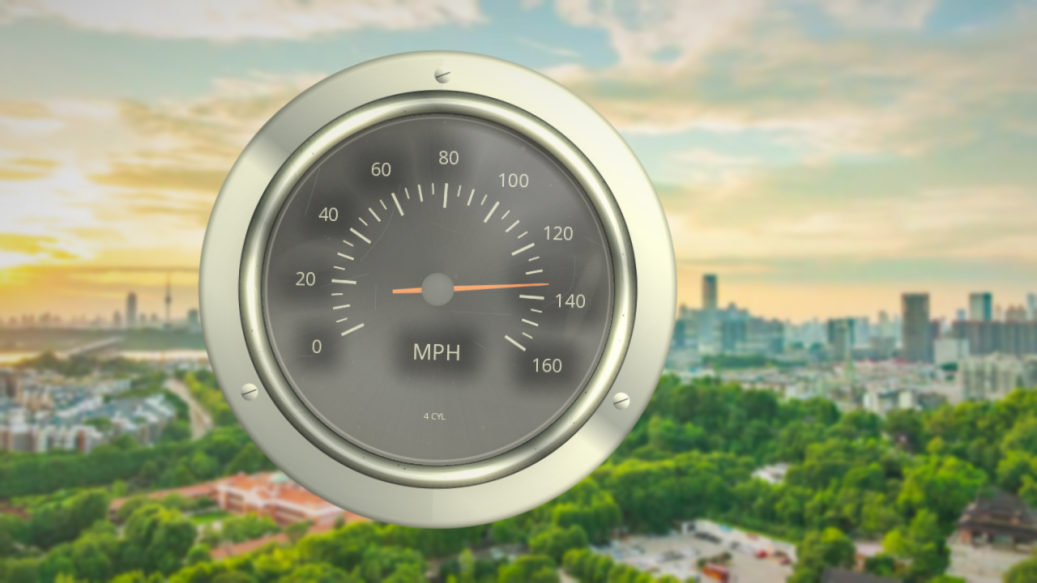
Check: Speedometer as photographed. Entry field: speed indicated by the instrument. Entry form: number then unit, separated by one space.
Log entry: 135 mph
